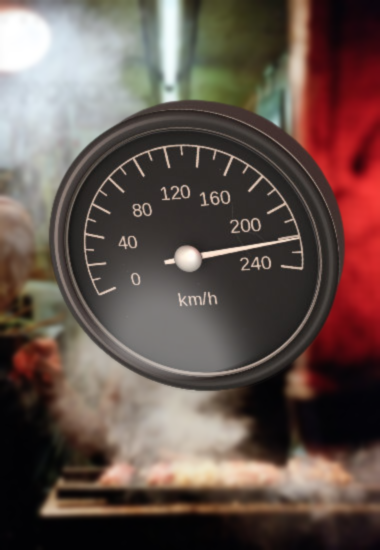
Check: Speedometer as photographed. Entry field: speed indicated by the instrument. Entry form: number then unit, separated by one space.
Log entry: 220 km/h
